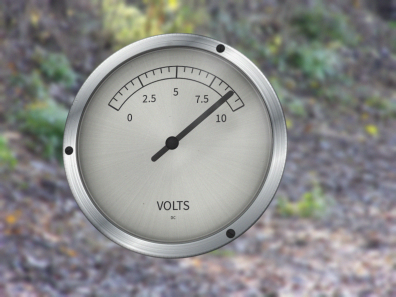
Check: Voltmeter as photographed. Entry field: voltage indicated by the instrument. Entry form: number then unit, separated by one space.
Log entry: 9 V
